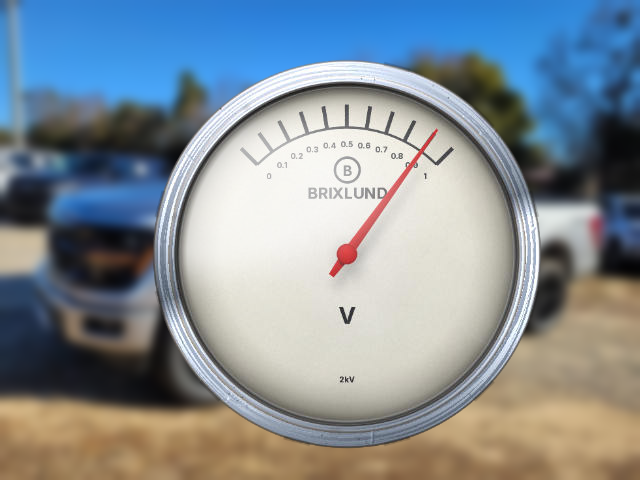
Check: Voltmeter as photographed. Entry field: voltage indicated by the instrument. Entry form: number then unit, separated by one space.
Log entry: 0.9 V
